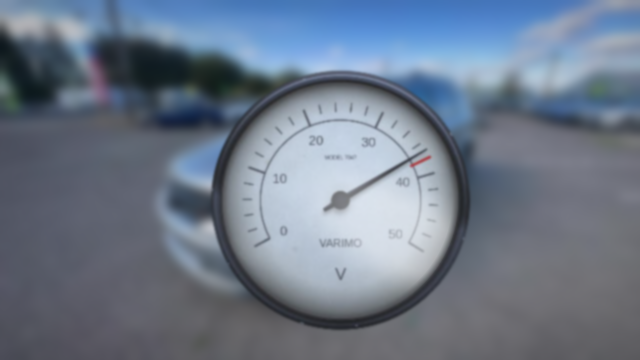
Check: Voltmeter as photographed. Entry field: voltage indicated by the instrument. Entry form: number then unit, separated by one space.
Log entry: 37 V
